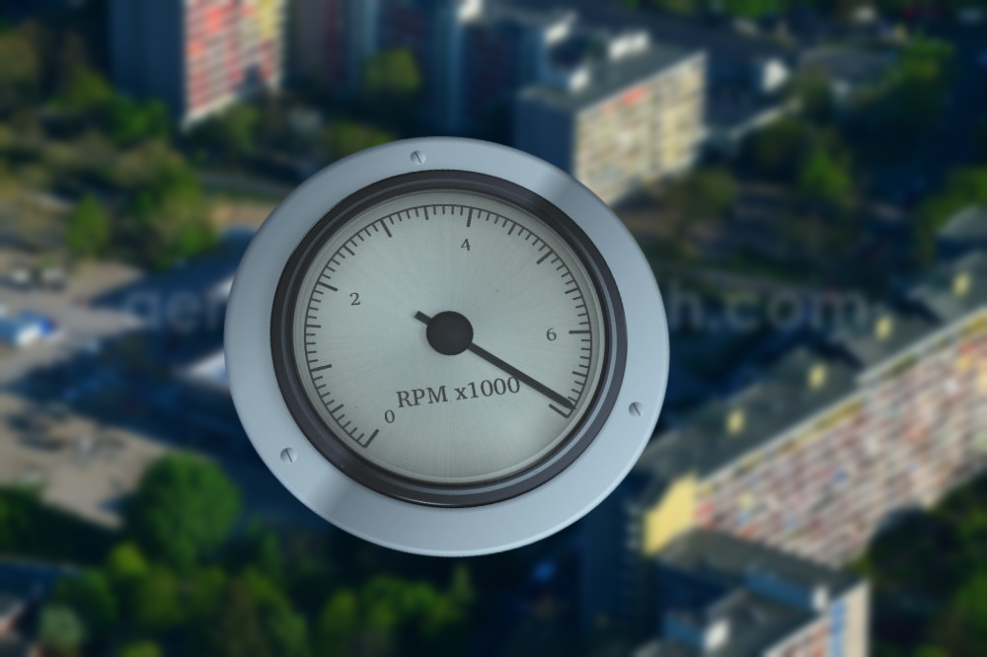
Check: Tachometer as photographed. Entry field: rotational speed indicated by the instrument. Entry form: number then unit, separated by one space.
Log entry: 6900 rpm
